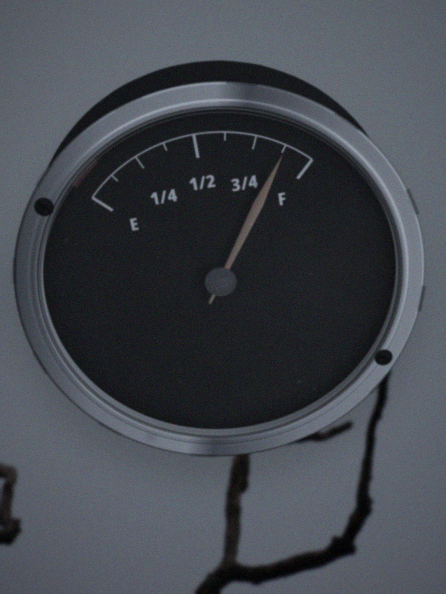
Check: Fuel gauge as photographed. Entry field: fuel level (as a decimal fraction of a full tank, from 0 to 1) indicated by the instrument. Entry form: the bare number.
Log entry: 0.875
